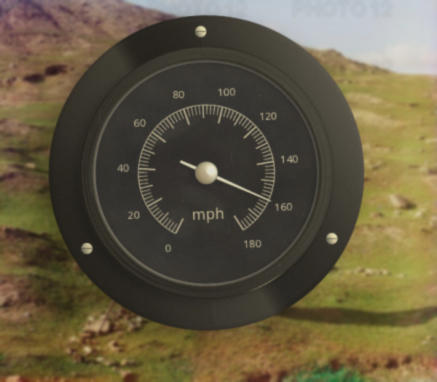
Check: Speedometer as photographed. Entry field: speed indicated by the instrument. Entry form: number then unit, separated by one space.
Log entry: 160 mph
